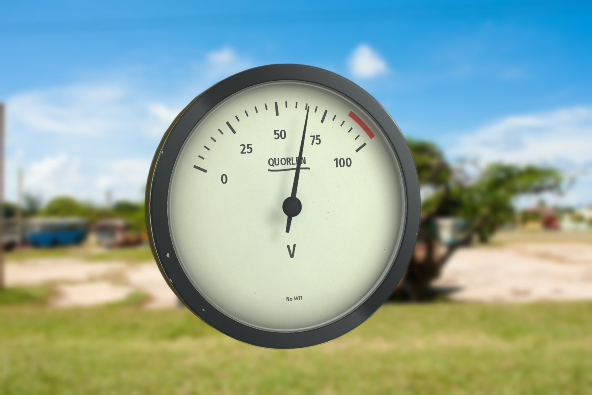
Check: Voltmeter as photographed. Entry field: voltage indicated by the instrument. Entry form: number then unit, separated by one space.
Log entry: 65 V
